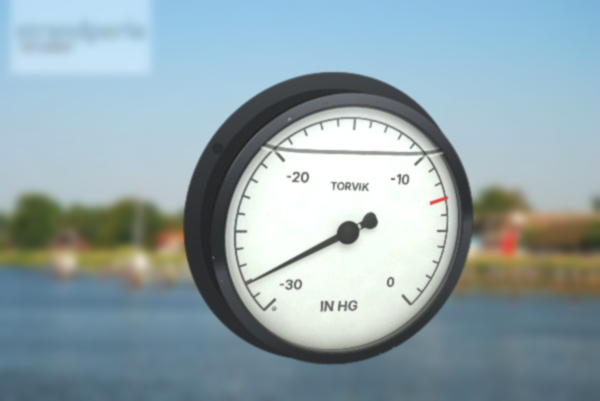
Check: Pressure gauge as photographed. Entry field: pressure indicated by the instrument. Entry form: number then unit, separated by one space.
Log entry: -28 inHg
